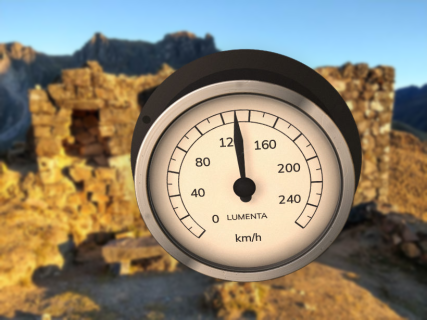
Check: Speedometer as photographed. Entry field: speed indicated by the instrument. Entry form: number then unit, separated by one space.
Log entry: 130 km/h
